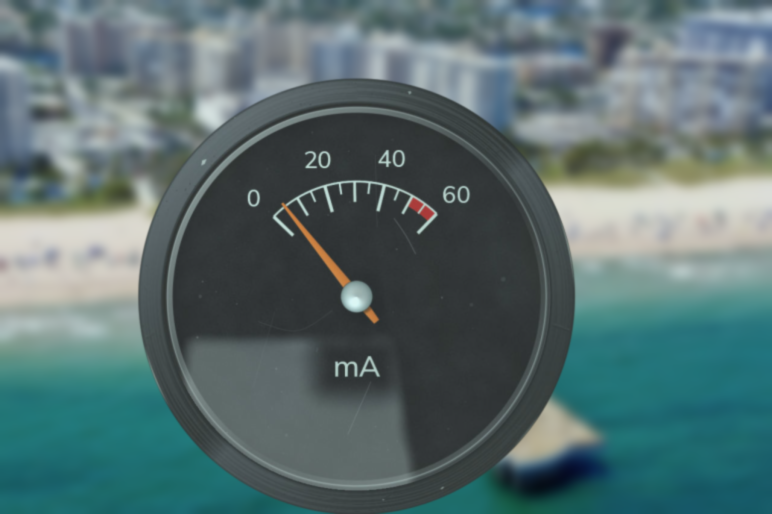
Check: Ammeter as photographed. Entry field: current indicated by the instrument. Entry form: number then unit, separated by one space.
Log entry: 5 mA
